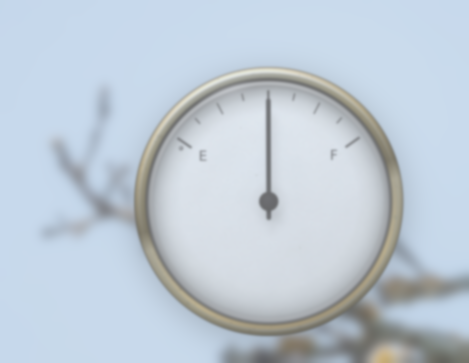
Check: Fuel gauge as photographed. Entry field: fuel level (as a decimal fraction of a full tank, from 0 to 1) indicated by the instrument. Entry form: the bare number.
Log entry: 0.5
